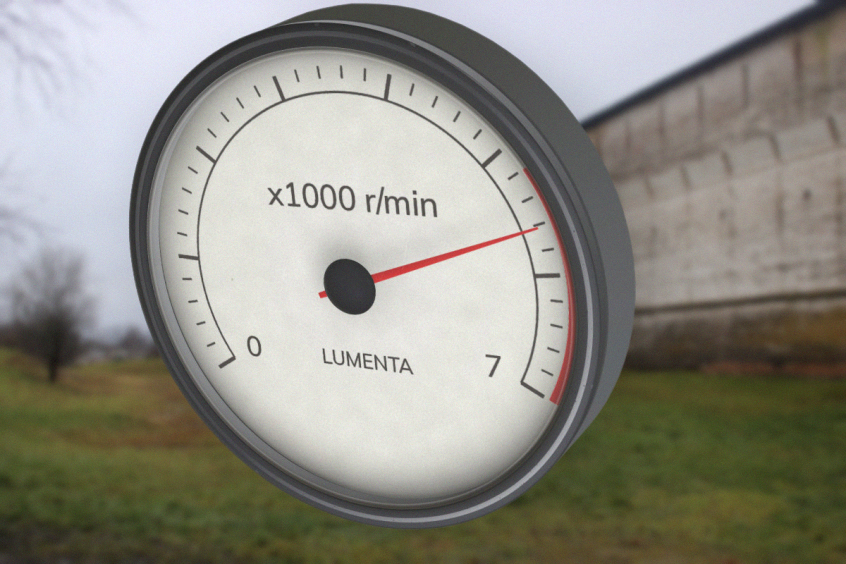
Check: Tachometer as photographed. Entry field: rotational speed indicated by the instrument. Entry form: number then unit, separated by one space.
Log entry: 5600 rpm
